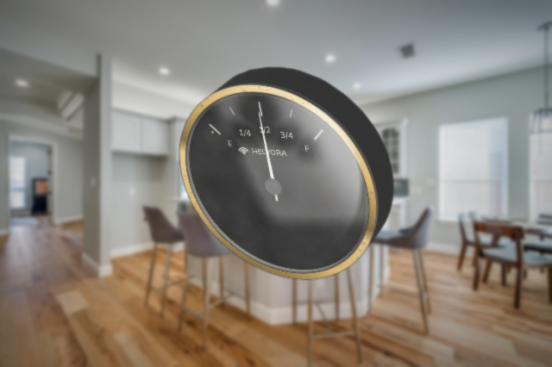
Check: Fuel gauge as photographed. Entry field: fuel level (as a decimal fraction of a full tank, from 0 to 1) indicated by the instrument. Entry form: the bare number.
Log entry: 0.5
